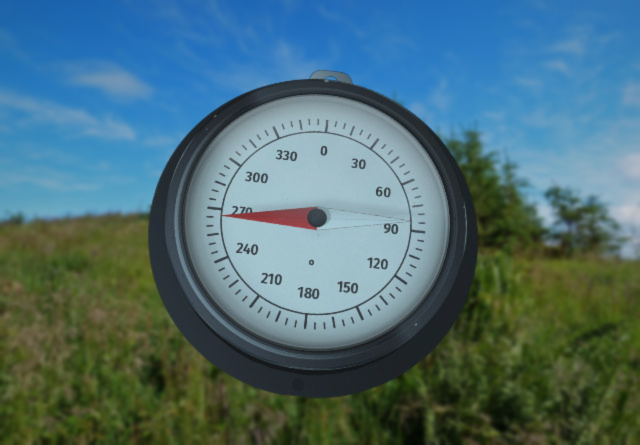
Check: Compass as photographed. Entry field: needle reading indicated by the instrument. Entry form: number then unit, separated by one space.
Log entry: 265 °
